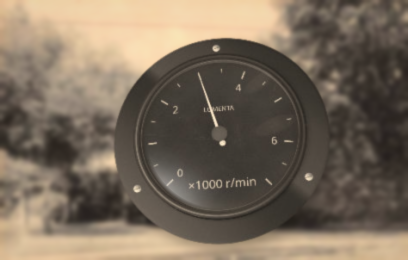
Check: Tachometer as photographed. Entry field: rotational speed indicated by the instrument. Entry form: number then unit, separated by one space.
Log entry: 3000 rpm
